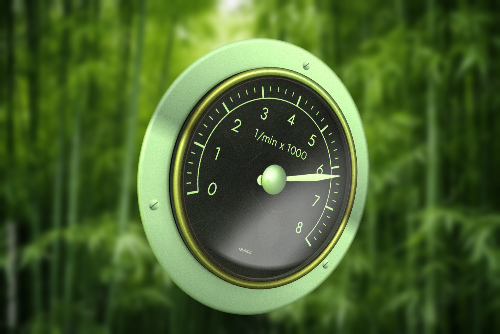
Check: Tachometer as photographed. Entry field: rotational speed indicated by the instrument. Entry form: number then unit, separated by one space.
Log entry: 6200 rpm
